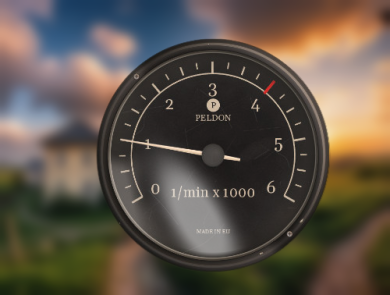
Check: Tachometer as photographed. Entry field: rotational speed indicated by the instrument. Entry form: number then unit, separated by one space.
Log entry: 1000 rpm
